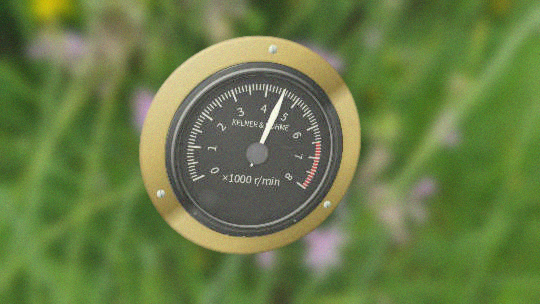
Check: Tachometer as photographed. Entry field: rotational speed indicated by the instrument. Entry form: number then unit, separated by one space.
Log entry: 4500 rpm
